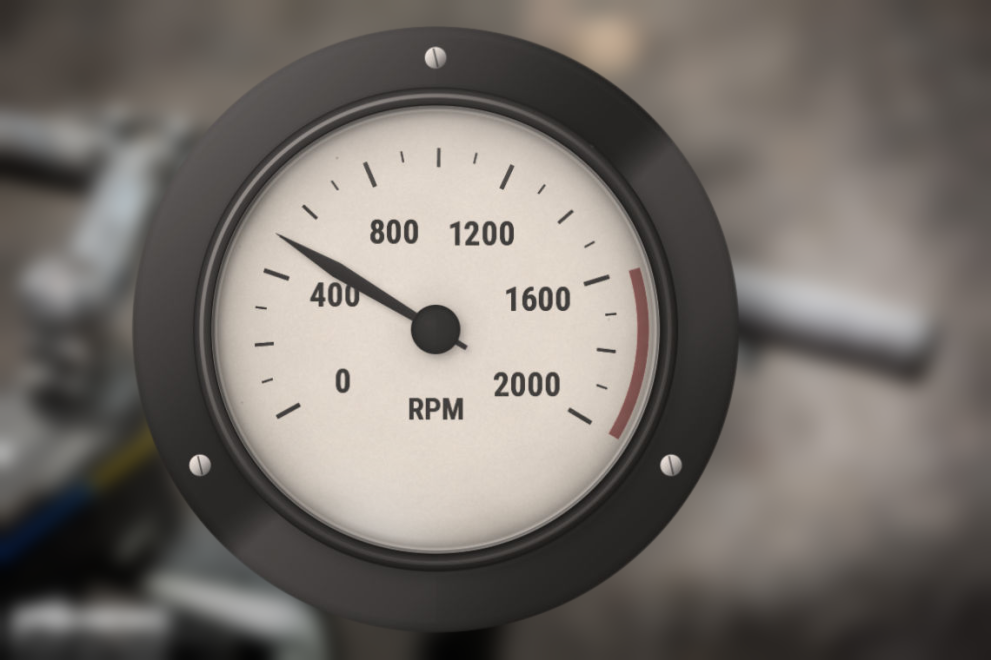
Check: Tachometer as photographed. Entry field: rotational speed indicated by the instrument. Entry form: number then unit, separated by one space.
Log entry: 500 rpm
